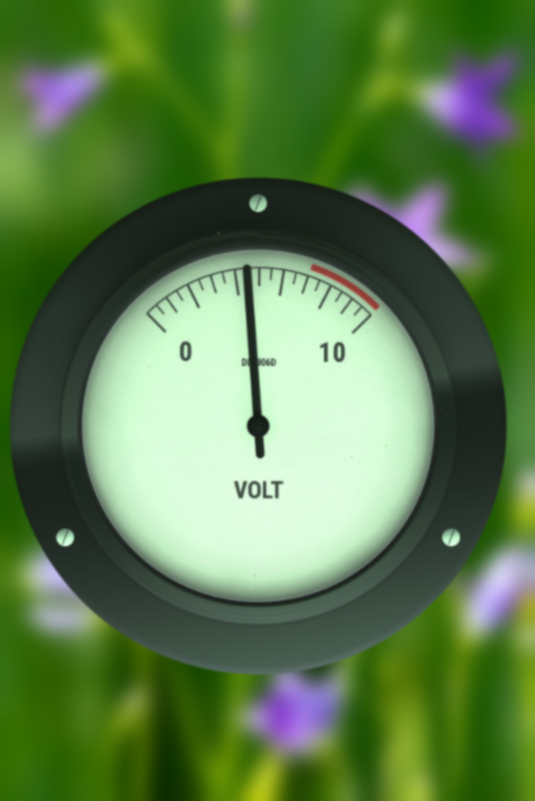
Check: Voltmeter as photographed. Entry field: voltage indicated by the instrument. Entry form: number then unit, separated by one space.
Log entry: 4.5 V
